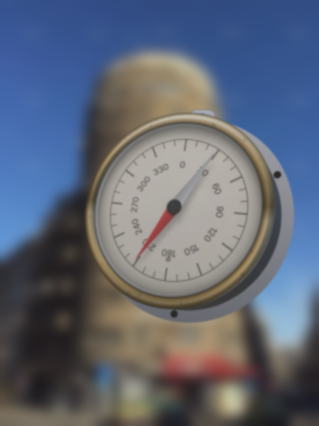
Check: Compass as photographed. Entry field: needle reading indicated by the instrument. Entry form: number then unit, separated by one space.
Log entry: 210 °
